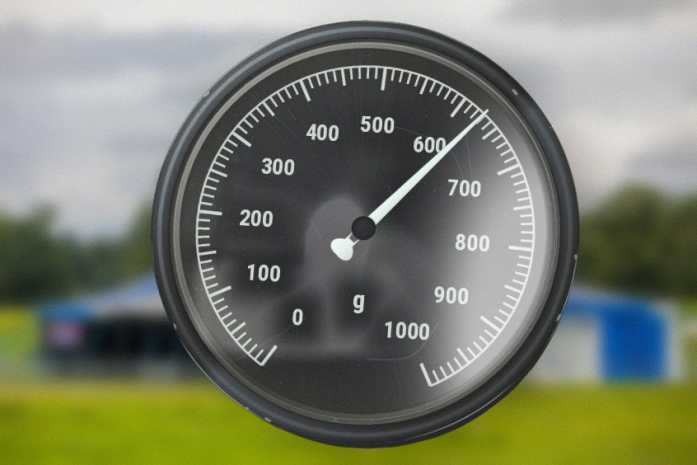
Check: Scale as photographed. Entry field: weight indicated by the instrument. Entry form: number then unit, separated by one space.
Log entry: 630 g
